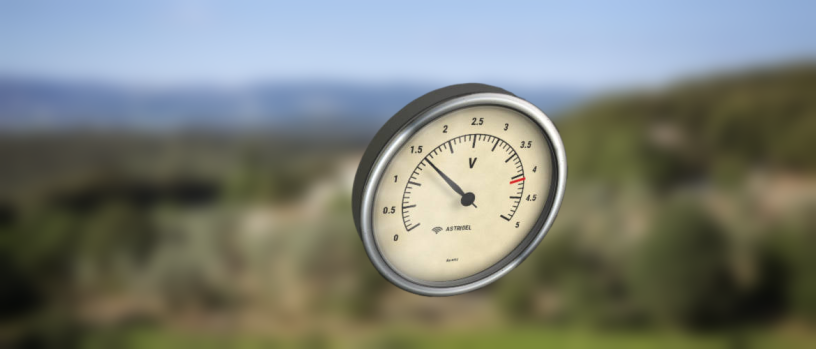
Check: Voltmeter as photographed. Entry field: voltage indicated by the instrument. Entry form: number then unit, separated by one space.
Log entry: 1.5 V
